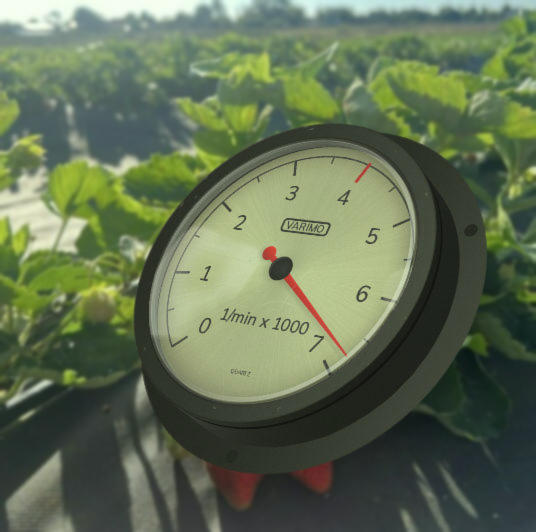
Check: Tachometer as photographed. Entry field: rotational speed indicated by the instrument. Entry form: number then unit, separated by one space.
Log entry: 6750 rpm
